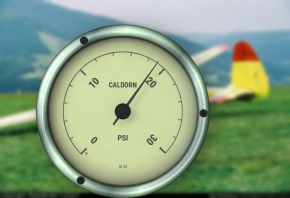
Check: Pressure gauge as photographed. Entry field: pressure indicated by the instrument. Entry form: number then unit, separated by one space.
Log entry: 19 psi
